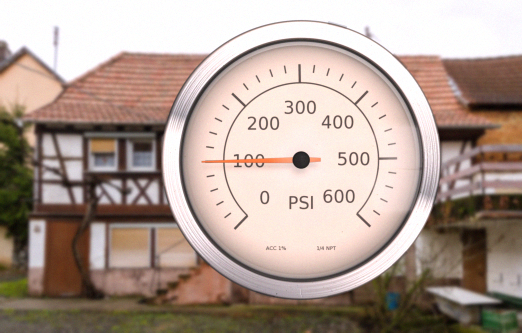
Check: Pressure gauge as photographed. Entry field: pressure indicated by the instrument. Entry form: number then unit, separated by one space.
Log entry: 100 psi
